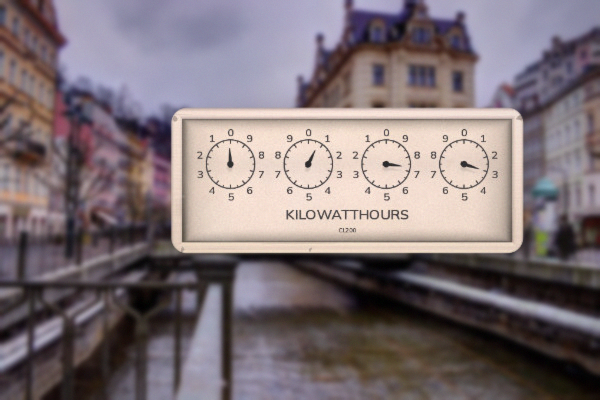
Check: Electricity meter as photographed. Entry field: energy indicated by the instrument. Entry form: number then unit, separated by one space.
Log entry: 73 kWh
